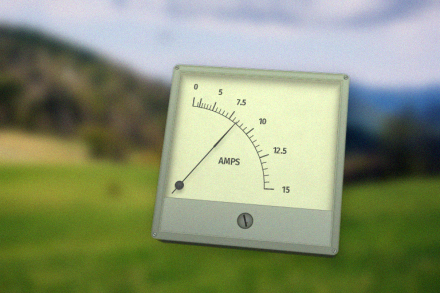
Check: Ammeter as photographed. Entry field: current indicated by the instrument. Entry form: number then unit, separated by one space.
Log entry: 8.5 A
